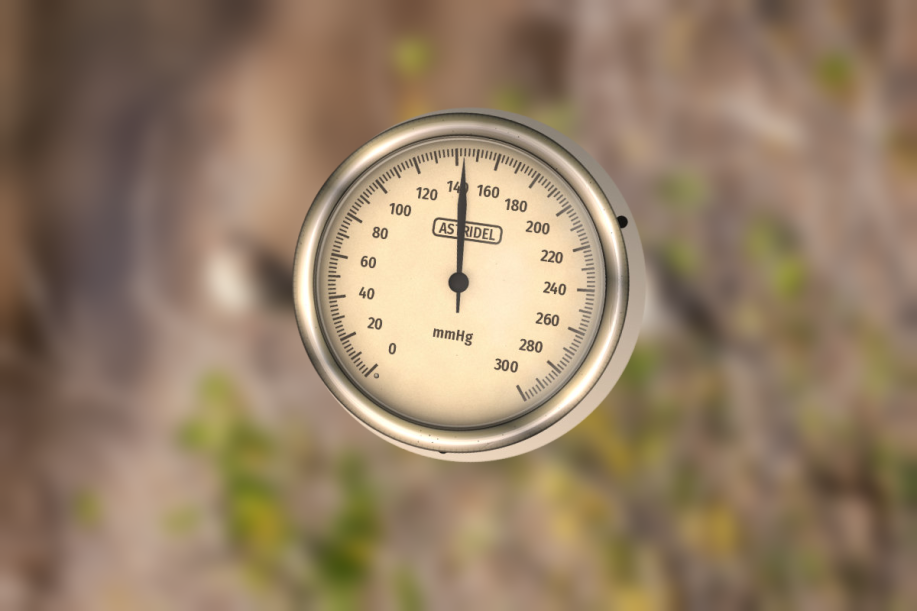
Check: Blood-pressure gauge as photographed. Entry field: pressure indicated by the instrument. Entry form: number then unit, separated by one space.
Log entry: 144 mmHg
